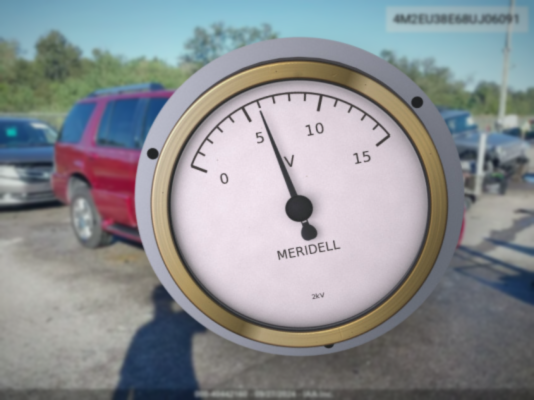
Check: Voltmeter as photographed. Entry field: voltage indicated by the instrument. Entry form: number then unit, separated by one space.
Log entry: 6 V
